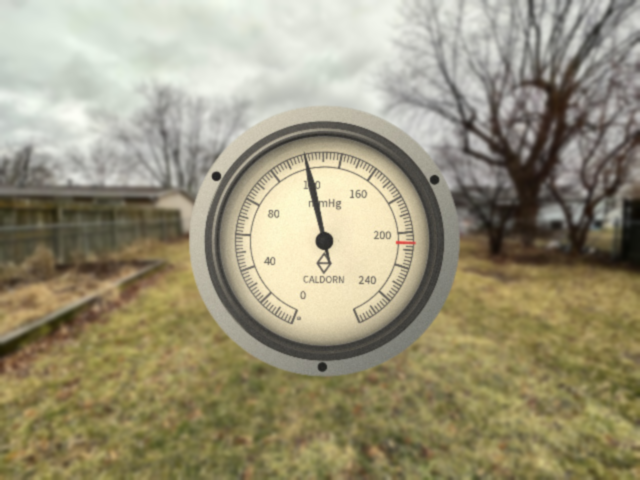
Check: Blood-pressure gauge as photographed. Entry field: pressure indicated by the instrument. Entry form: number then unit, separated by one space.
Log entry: 120 mmHg
